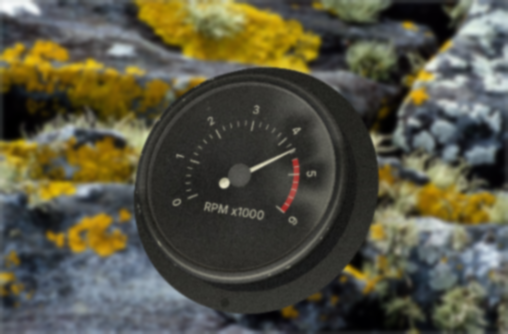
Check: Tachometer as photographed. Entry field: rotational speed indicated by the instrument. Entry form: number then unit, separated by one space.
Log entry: 4400 rpm
